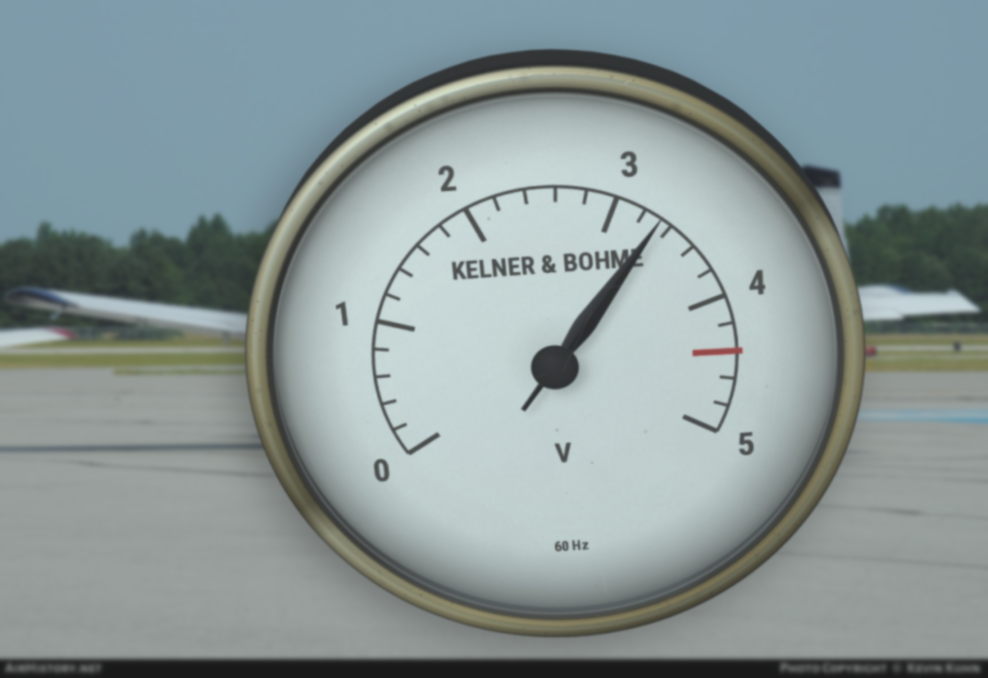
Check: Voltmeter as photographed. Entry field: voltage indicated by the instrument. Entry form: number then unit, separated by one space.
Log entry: 3.3 V
